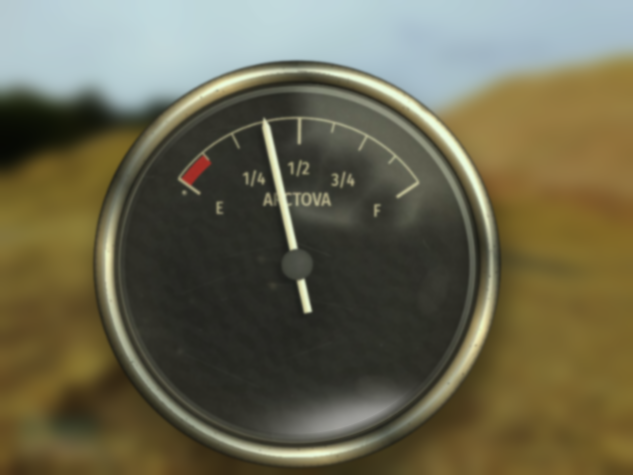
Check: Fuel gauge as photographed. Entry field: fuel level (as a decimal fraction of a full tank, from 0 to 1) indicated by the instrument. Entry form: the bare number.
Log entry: 0.375
